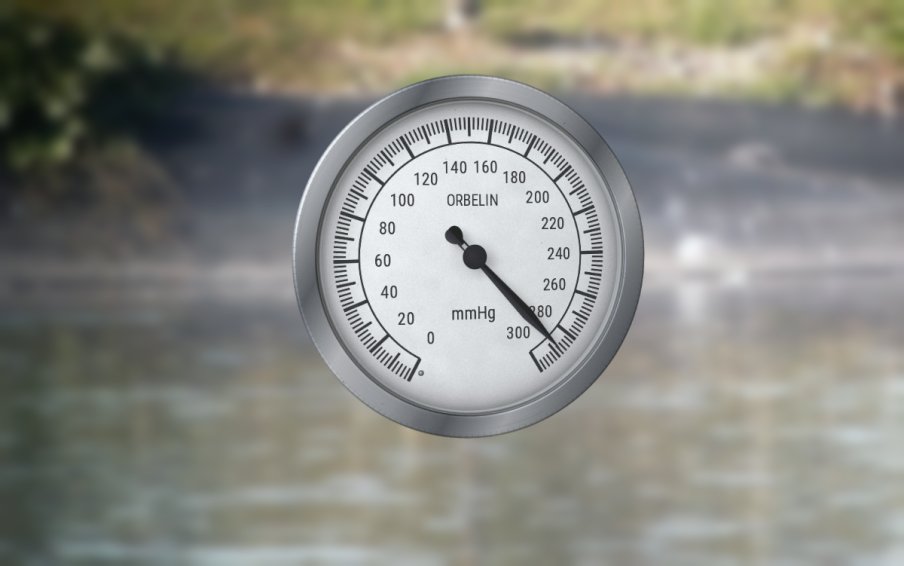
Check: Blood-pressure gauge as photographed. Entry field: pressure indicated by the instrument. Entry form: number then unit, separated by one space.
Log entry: 288 mmHg
